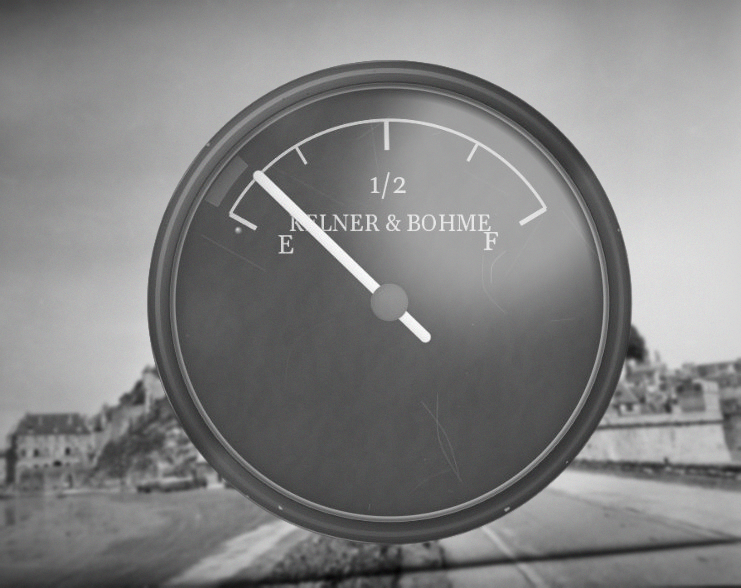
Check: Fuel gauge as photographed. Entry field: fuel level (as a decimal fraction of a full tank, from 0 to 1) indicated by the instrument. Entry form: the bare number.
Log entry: 0.125
